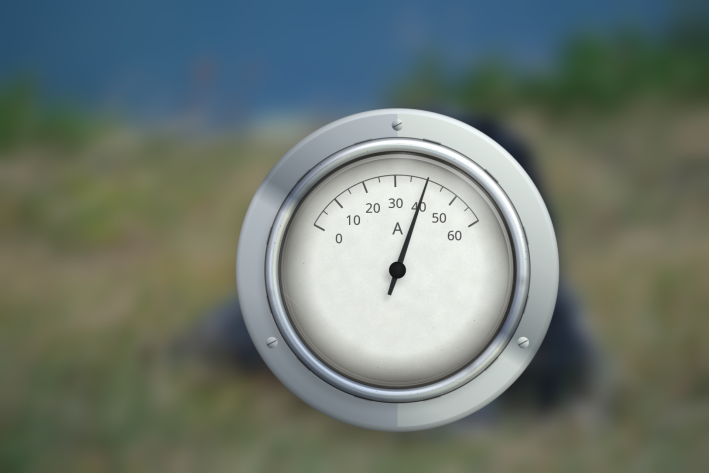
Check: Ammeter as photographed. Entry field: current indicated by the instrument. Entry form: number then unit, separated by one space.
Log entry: 40 A
